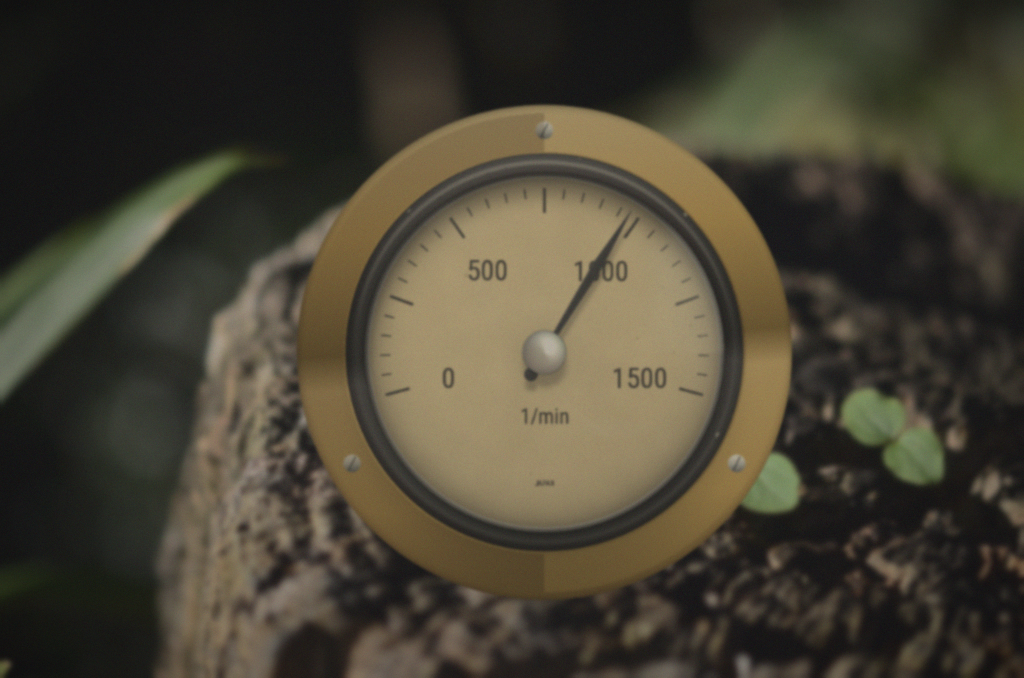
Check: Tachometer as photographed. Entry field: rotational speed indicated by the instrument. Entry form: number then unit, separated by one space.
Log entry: 975 rpm
